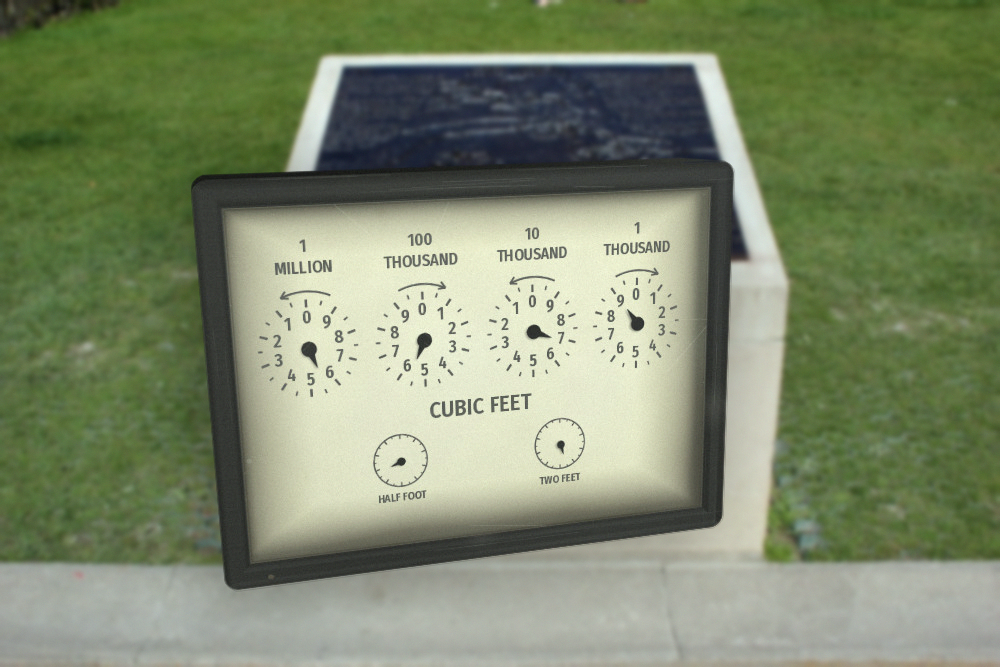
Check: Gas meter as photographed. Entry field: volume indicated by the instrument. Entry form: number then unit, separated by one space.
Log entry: 556900 ft³
